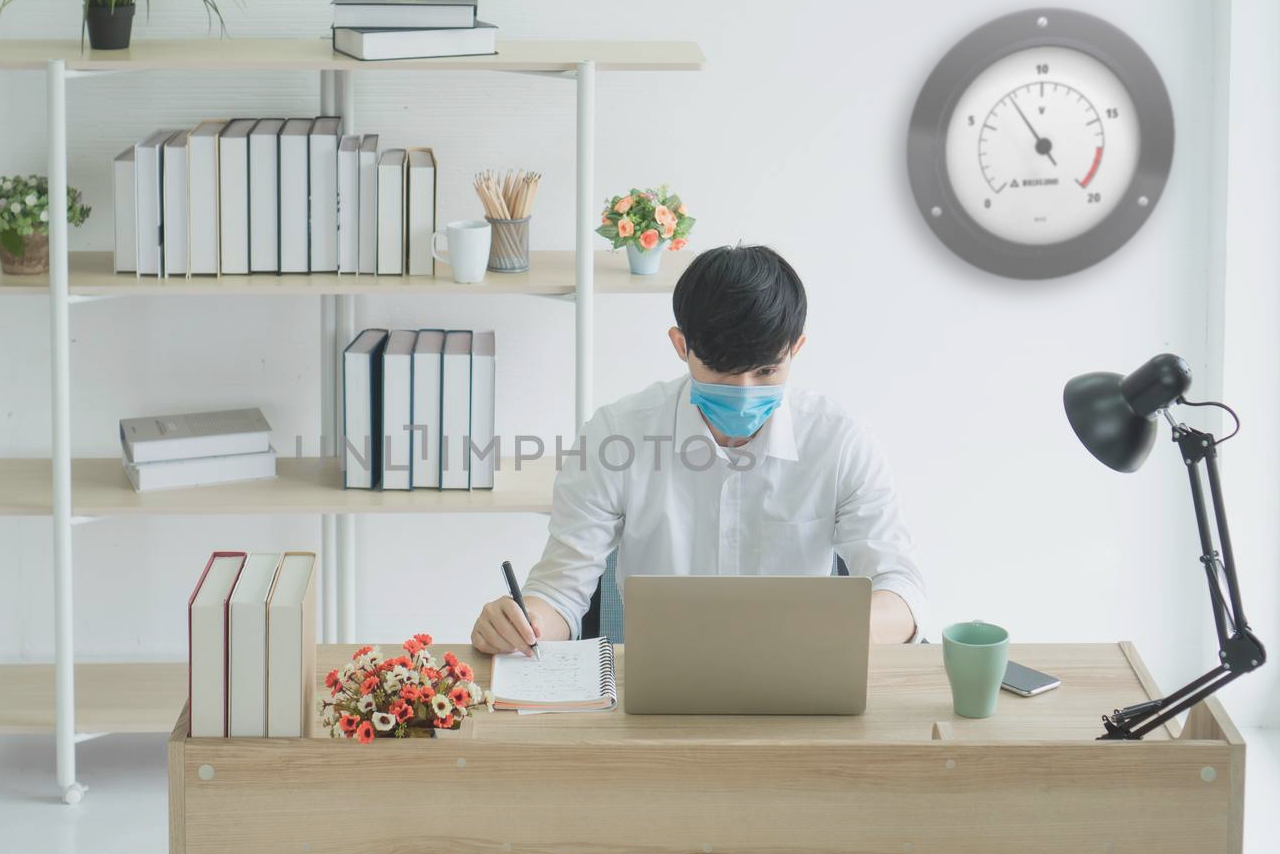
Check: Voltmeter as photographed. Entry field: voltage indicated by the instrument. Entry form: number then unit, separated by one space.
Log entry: 7.5 V
